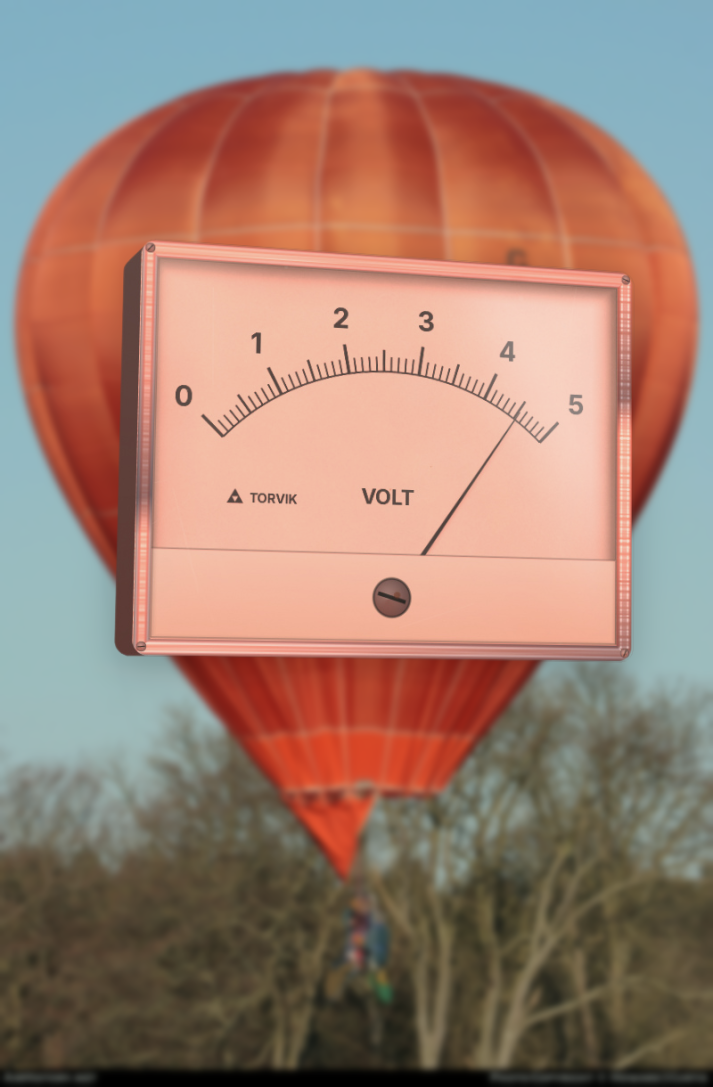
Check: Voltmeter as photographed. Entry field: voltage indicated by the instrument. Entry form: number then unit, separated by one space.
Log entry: 4.5 V
